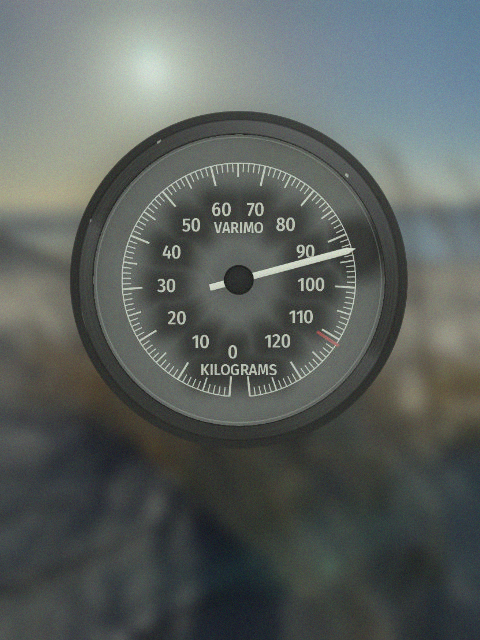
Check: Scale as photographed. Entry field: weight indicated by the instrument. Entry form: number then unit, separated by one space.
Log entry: 93 kg
